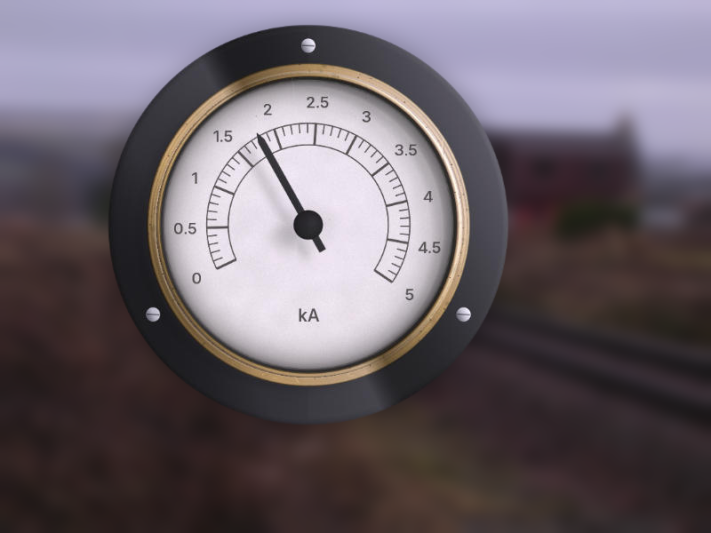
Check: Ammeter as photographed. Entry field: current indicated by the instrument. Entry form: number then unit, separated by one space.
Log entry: 1.8 kA
